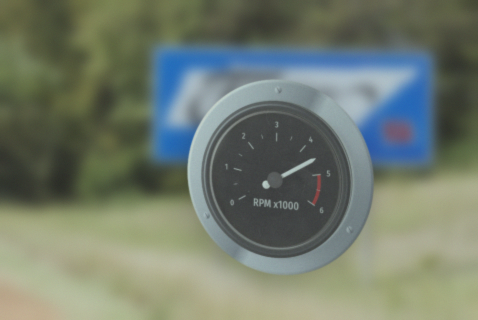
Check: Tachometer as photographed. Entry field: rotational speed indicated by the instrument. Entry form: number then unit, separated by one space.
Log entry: 4500 rpm
